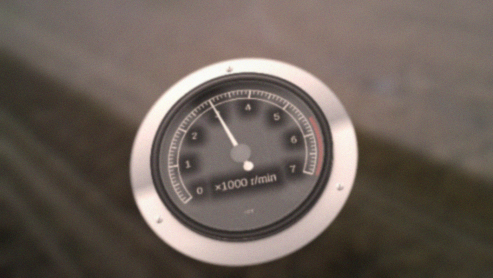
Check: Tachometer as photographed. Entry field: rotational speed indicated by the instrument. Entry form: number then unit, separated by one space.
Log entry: 3000 rpm
